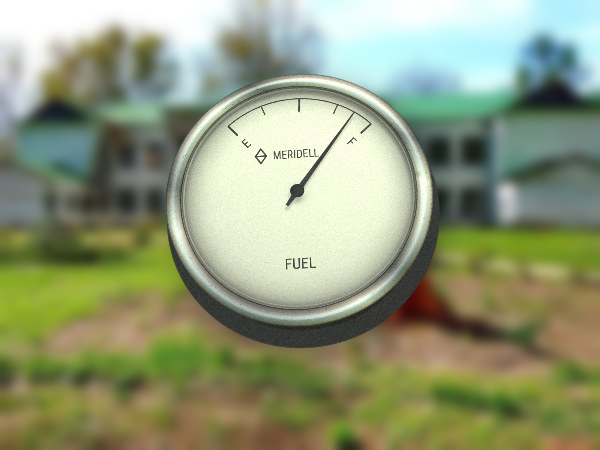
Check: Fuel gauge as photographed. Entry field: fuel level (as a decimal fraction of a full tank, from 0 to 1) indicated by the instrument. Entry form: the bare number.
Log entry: 0.875
